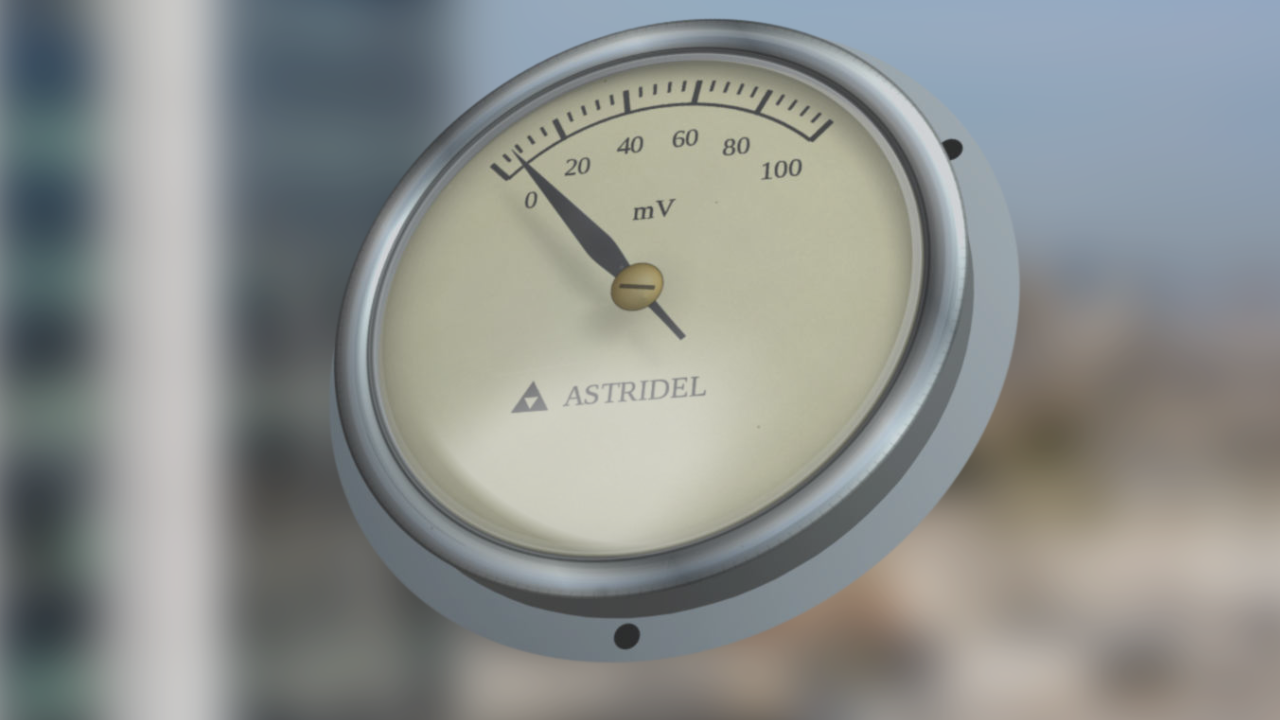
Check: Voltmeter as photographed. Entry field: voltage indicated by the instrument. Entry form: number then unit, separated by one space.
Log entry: 6 mV
